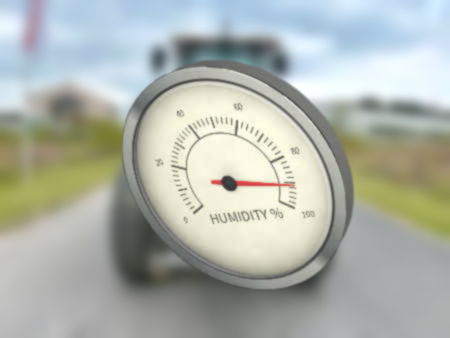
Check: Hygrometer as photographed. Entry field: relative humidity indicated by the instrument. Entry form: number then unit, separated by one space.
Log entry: 90 %
